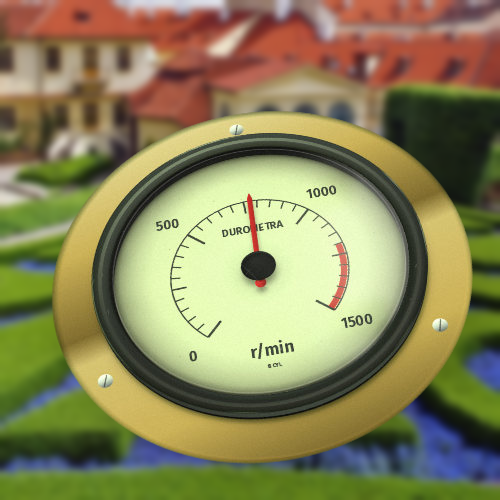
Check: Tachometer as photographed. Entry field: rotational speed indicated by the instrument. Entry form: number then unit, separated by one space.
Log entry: 775 rpm
